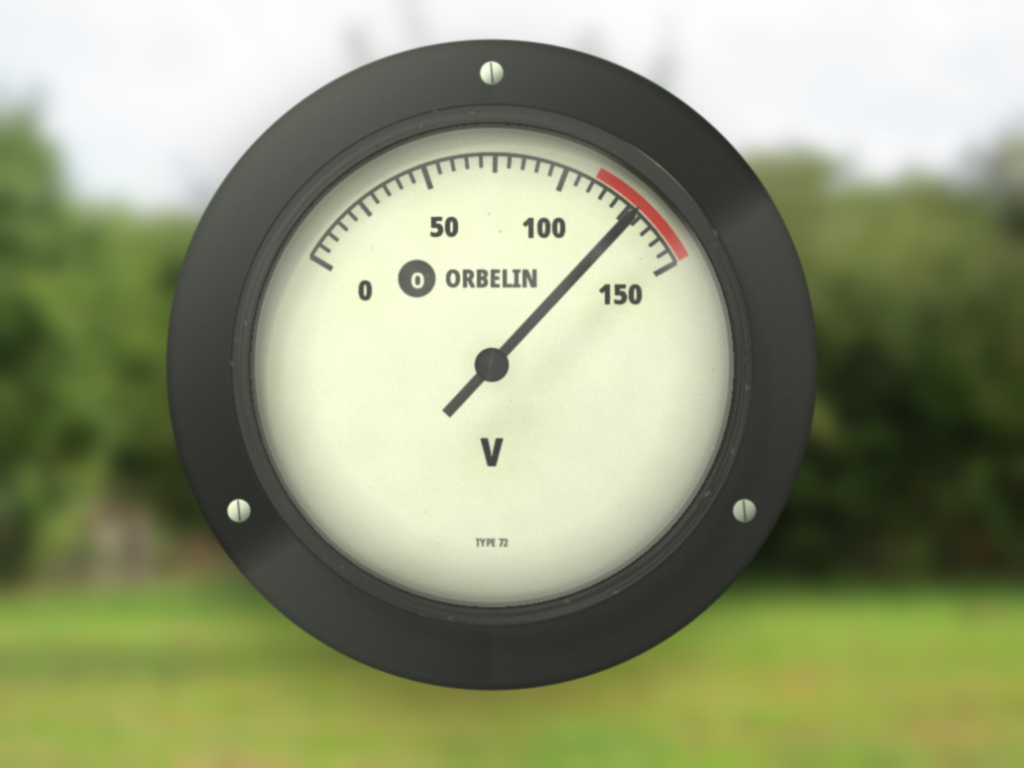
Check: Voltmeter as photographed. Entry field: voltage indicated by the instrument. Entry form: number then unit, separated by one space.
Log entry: 127.5 V
